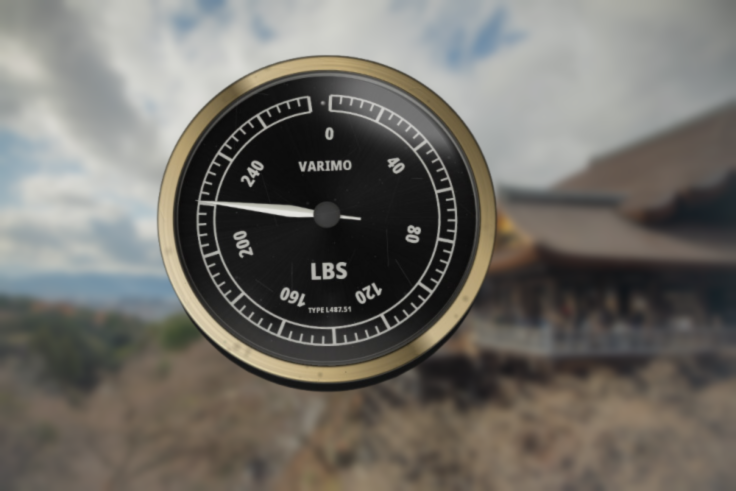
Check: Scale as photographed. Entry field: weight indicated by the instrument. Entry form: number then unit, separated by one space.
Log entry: 220 lb
